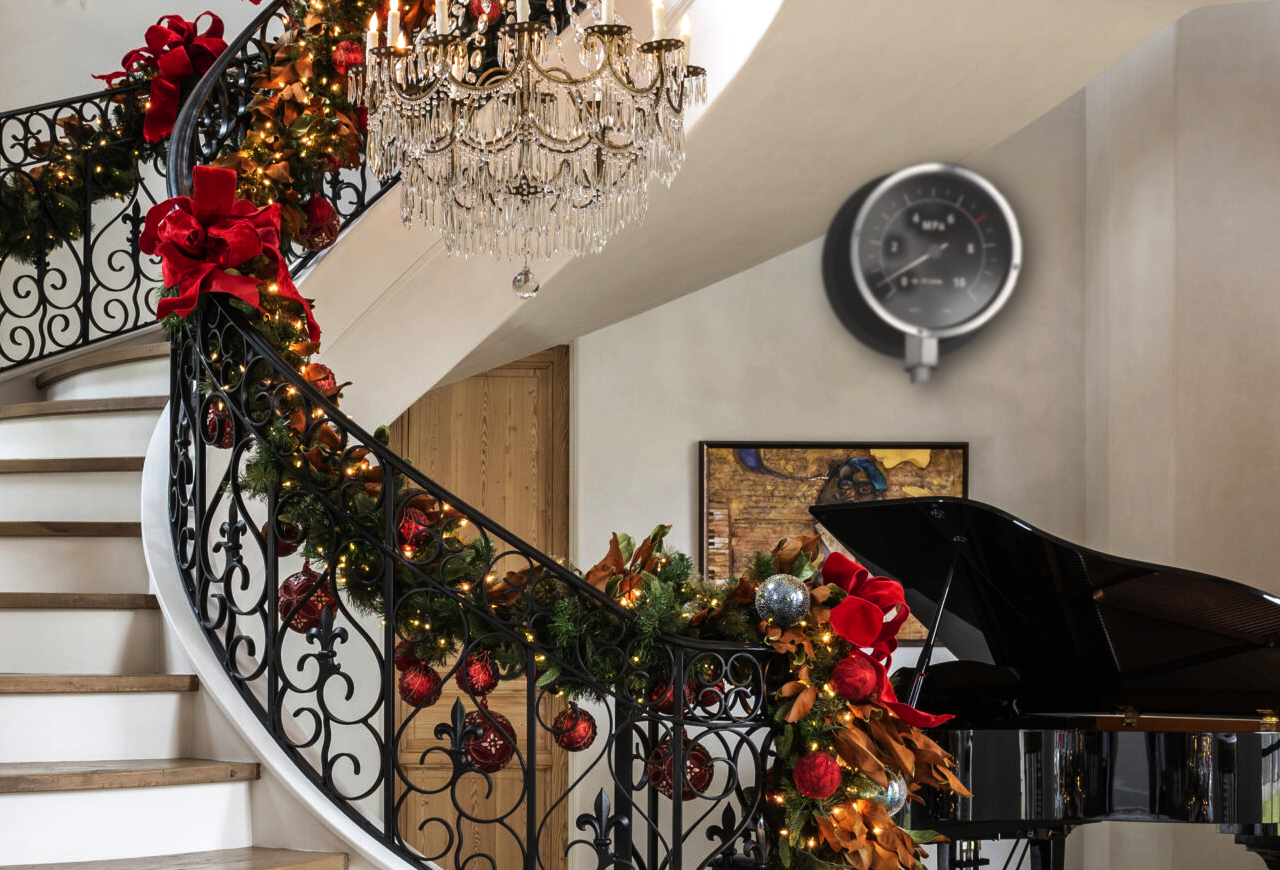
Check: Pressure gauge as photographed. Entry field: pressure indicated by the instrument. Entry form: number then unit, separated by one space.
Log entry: 0.5 MPa
